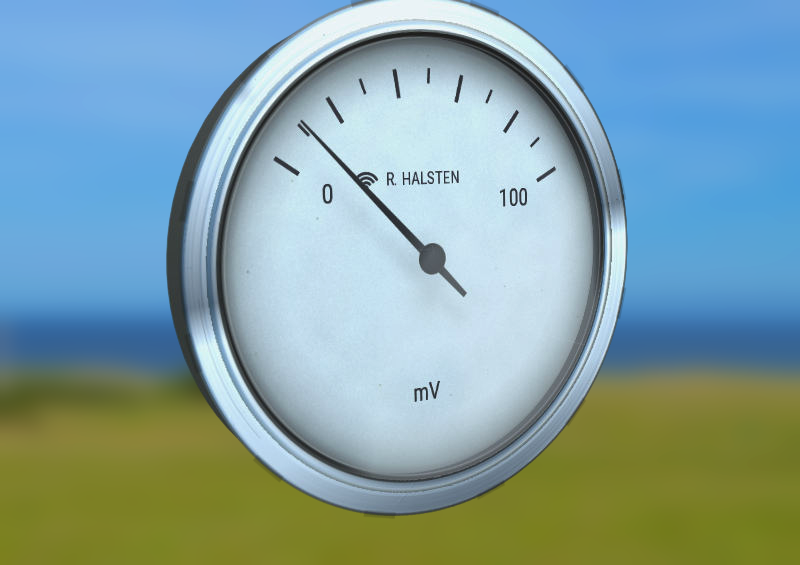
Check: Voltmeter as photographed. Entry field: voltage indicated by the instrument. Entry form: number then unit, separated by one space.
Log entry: 10 mV
